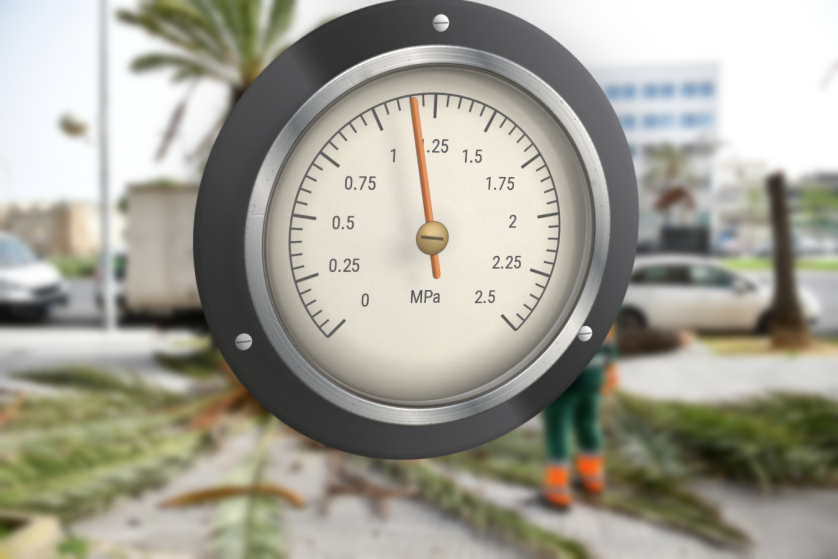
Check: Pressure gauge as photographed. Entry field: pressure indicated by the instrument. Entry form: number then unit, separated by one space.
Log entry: 1.15 MPa
